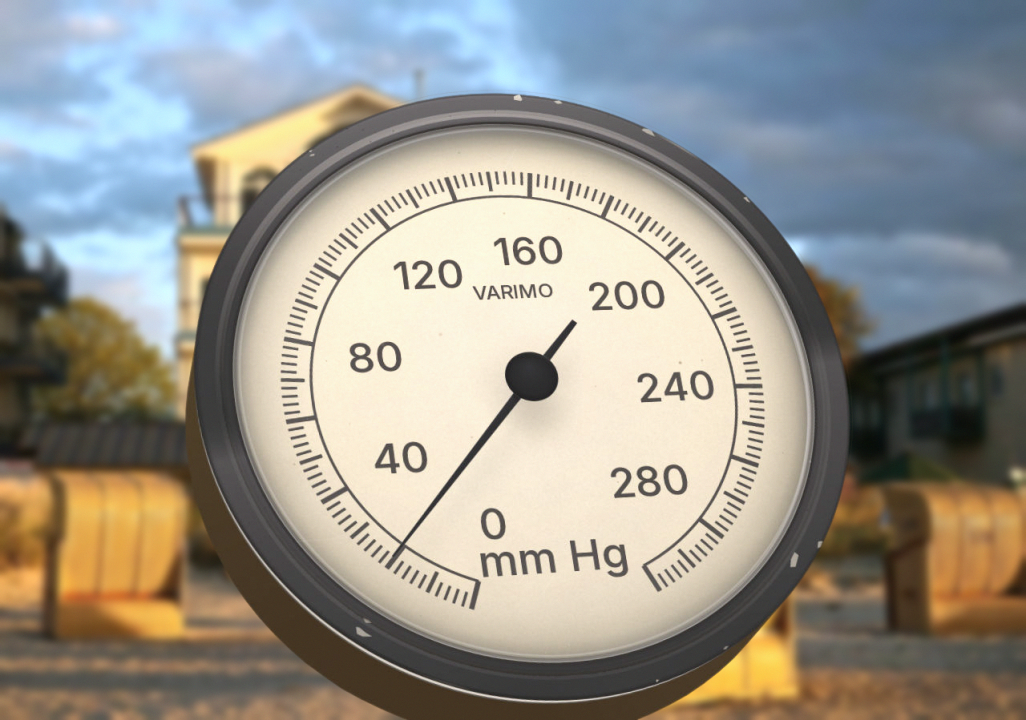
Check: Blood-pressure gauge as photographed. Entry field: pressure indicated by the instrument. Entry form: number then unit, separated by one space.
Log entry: 20 mmHg
